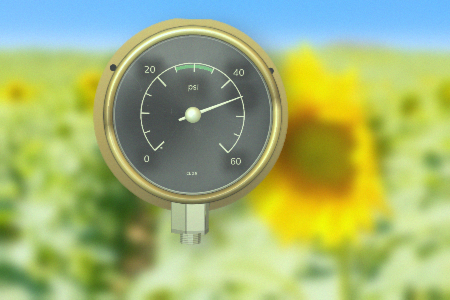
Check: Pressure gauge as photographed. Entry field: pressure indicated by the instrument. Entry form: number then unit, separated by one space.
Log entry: 45 psi
